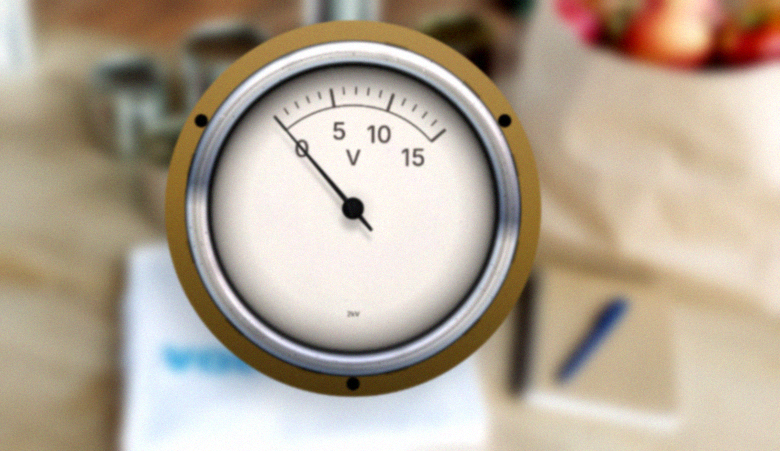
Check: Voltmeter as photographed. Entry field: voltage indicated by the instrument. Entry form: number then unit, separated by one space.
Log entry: 0 V
